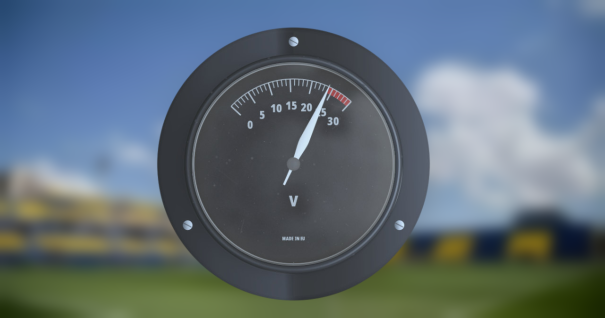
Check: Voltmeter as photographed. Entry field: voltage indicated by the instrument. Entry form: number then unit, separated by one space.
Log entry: 24 V
